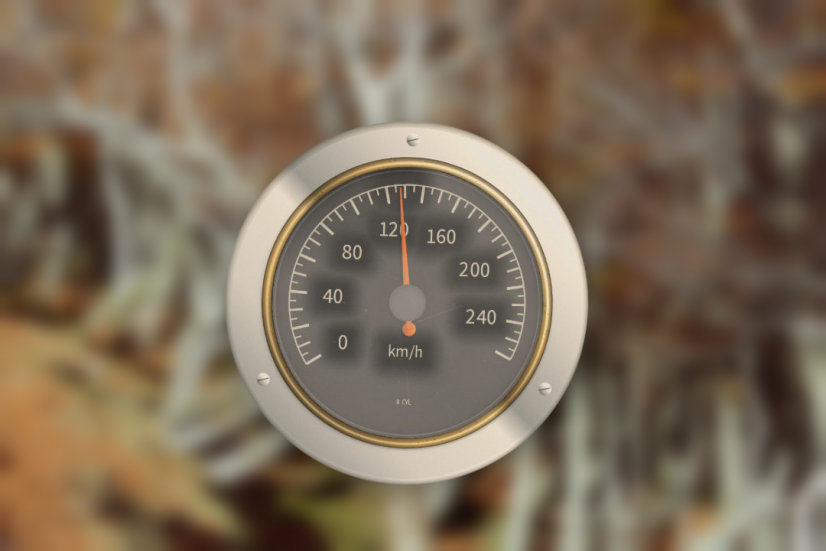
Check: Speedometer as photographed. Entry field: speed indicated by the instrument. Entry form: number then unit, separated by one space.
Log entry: 127.5 km/h
